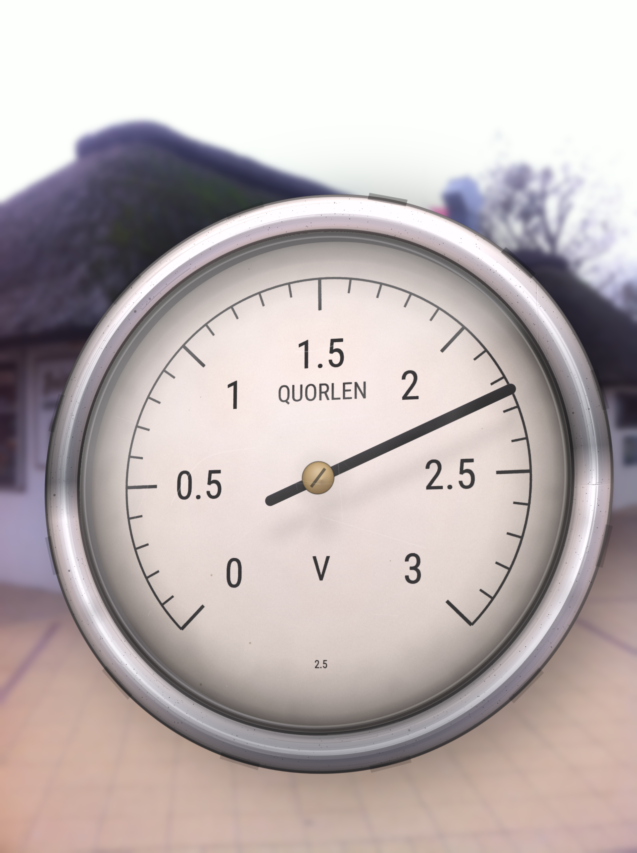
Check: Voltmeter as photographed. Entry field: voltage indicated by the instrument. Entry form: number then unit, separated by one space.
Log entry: 2.25 V
